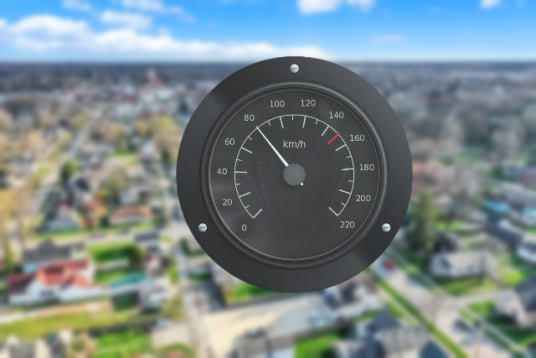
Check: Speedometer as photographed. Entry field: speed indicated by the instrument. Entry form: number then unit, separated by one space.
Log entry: 80 km/h
